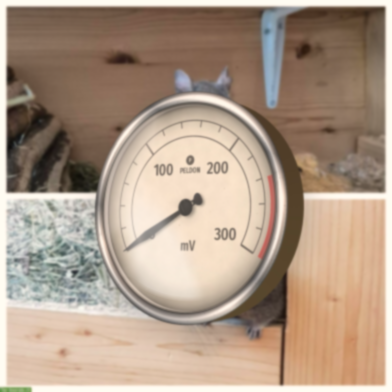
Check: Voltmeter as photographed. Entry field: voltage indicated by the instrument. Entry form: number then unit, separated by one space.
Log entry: 0 mV
